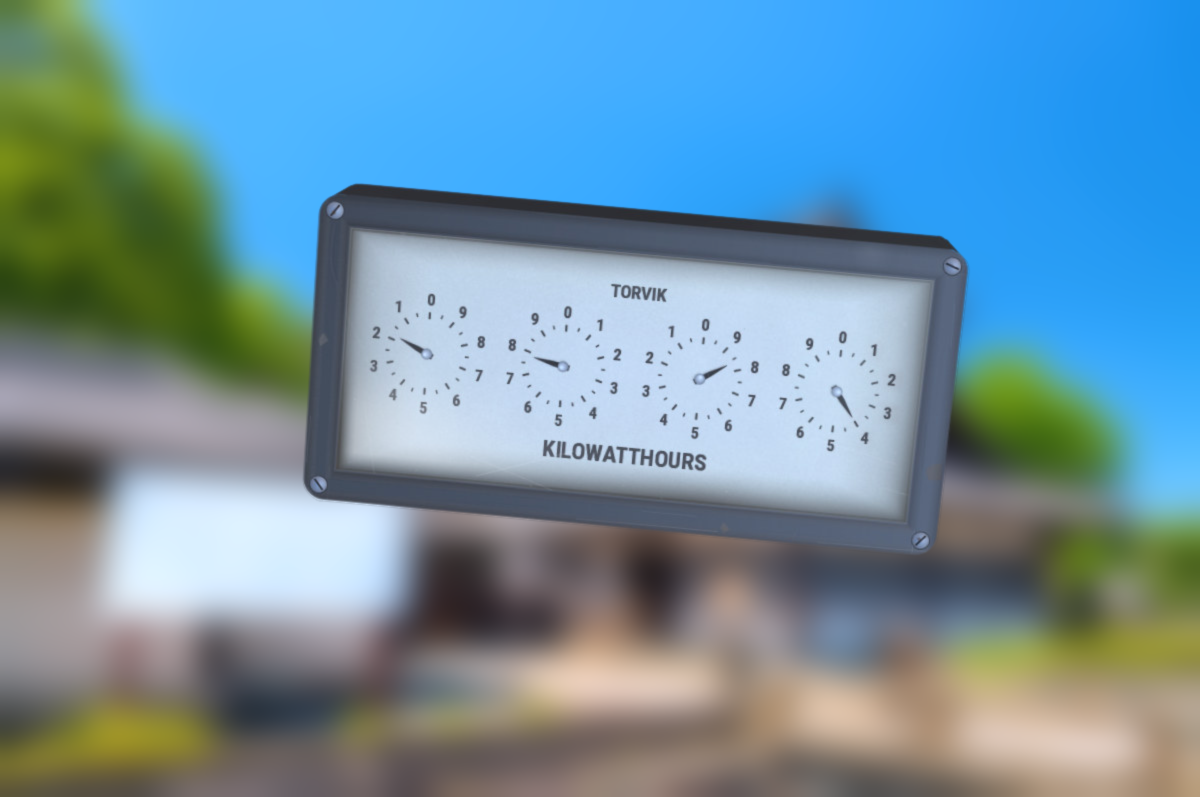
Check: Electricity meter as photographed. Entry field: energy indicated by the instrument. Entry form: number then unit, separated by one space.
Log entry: 1784 kWh
